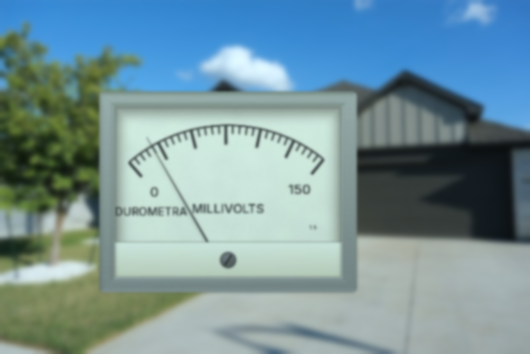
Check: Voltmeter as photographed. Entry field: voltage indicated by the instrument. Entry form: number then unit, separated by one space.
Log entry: 20 mV
